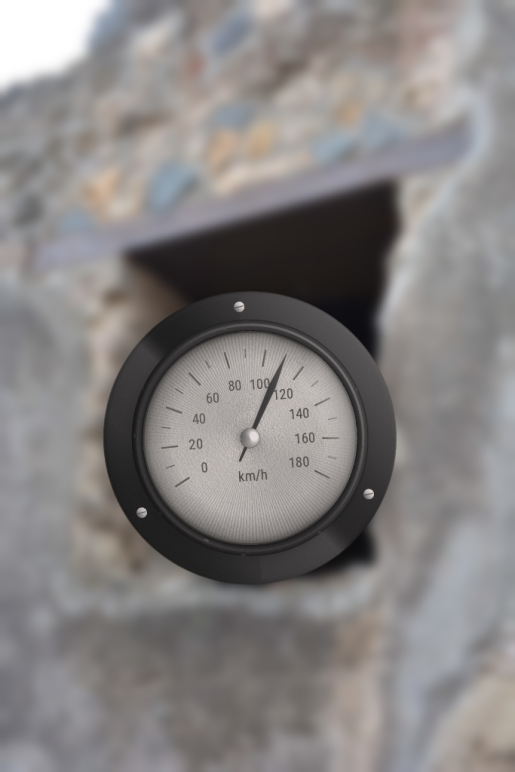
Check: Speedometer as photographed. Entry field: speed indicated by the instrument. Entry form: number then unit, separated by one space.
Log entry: 110 km/h
